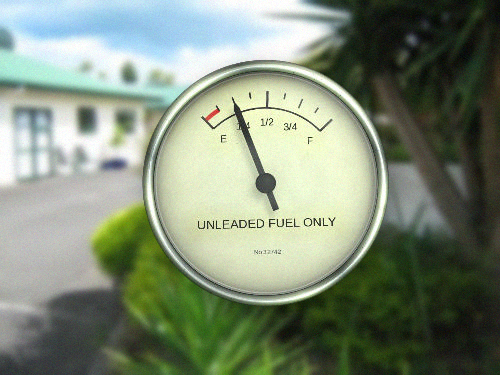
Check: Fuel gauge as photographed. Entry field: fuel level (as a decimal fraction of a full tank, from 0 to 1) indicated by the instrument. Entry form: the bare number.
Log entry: 0.25
